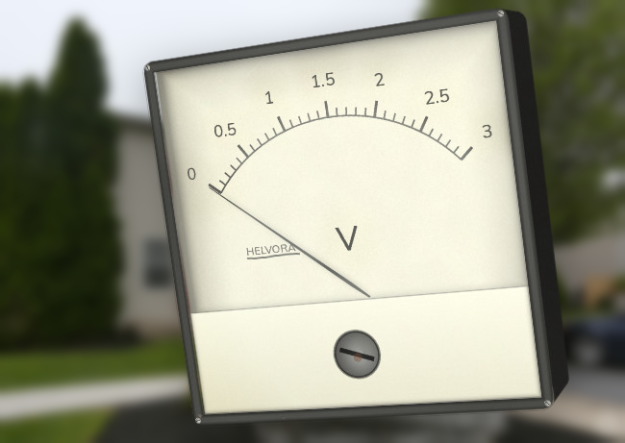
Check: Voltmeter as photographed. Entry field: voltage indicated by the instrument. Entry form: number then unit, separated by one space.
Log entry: 0 V
